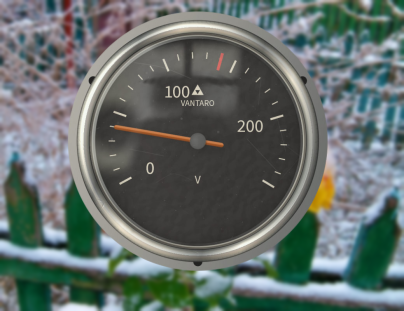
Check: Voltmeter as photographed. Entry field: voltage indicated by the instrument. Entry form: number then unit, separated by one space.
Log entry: 40 V
